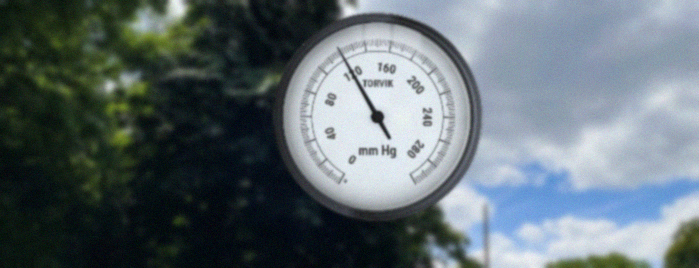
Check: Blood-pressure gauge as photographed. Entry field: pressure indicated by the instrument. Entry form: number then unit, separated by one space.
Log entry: 120 mmHg
